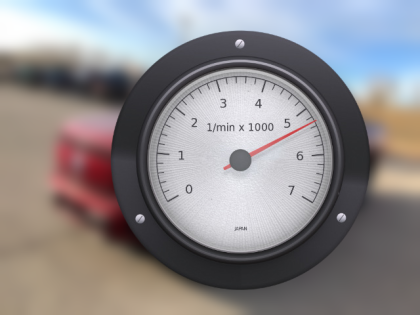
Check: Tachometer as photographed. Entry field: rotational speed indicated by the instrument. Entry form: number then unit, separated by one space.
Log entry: 5300 rpm
